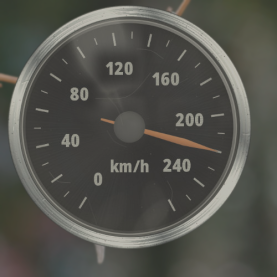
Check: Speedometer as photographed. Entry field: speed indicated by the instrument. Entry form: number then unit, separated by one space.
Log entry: 220 km/h
